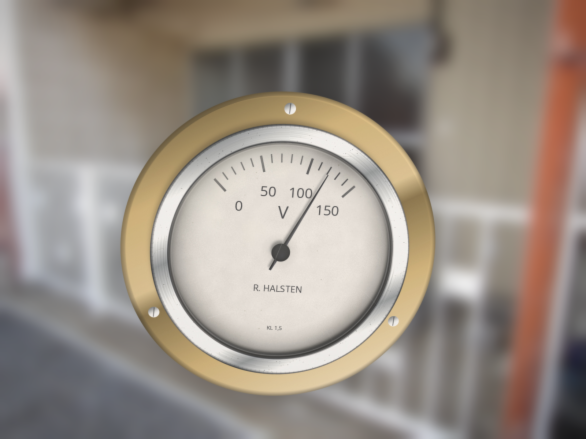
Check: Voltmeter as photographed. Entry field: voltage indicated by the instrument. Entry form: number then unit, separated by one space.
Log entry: 120 V
